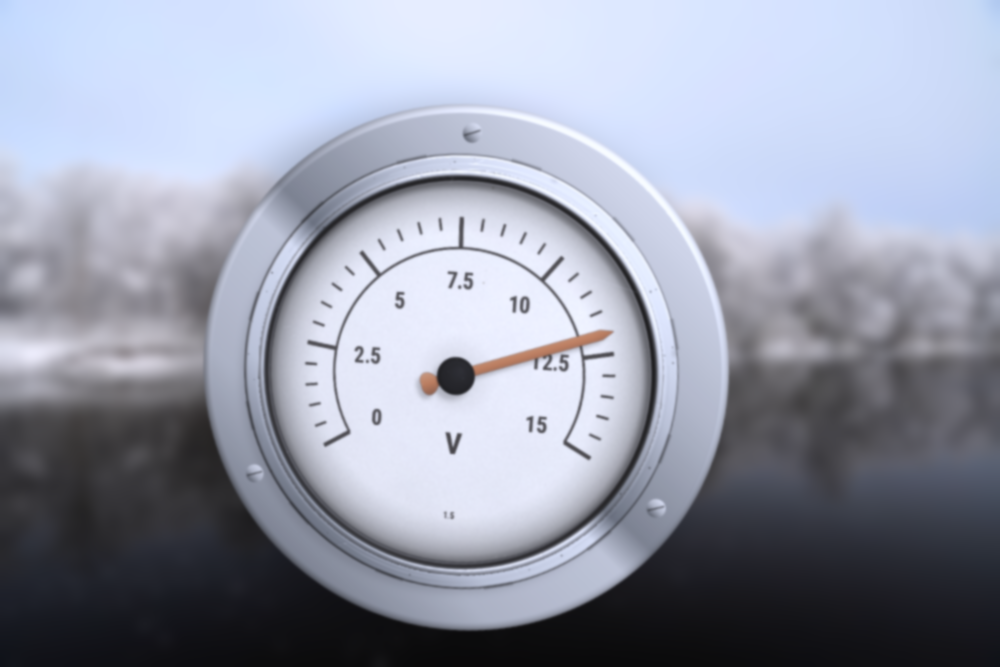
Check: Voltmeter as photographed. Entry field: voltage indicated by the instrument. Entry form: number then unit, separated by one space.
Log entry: 12 V
